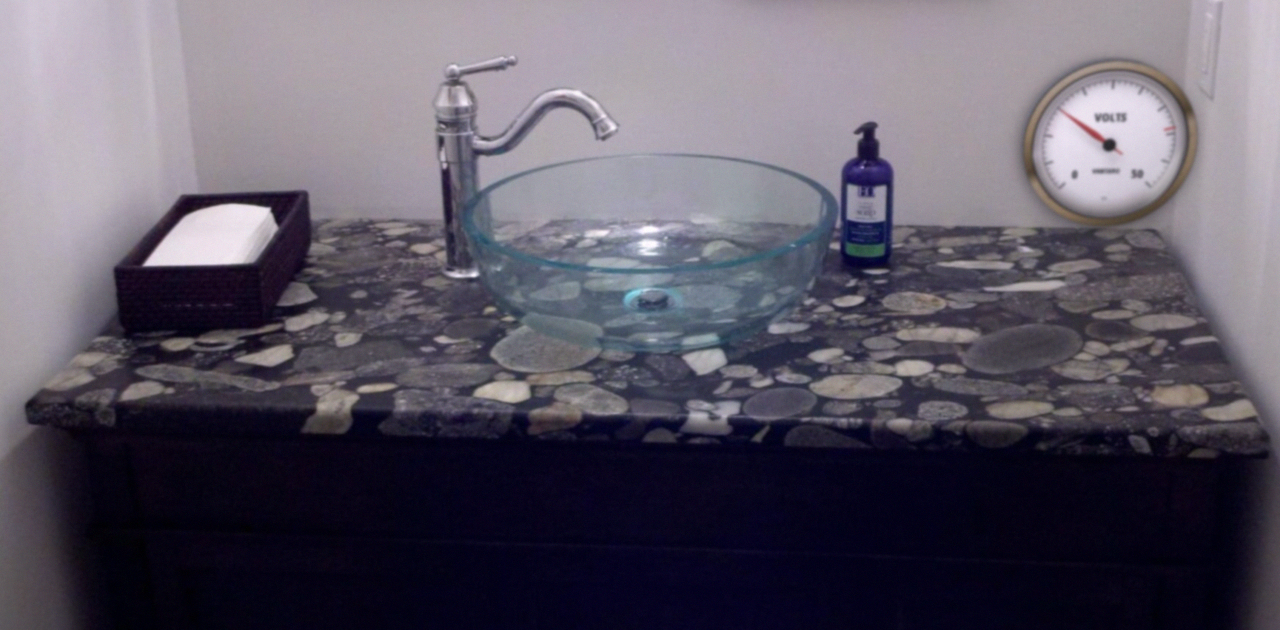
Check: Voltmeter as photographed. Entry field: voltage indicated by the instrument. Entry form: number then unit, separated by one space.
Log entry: 15 V
